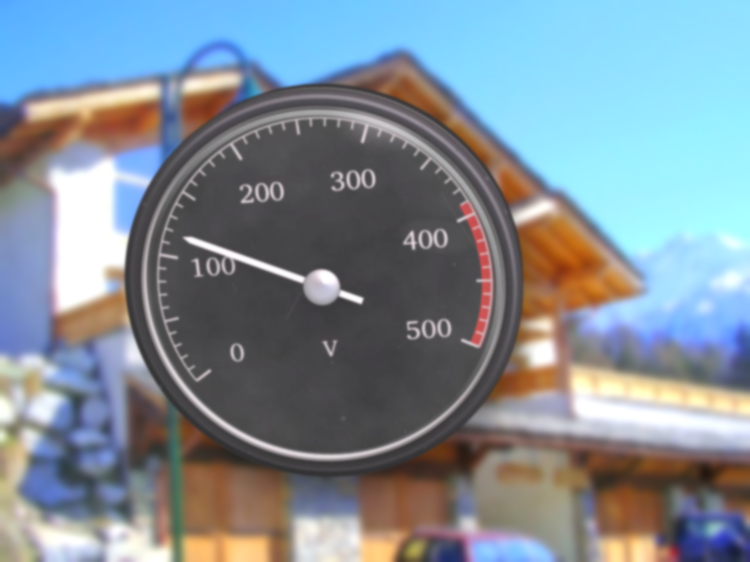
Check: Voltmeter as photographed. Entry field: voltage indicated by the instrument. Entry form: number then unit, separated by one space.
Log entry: 120 V
